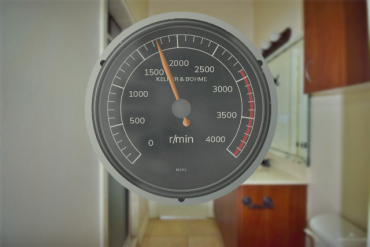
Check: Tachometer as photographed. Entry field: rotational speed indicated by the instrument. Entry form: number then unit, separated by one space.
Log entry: 1750 rpm
